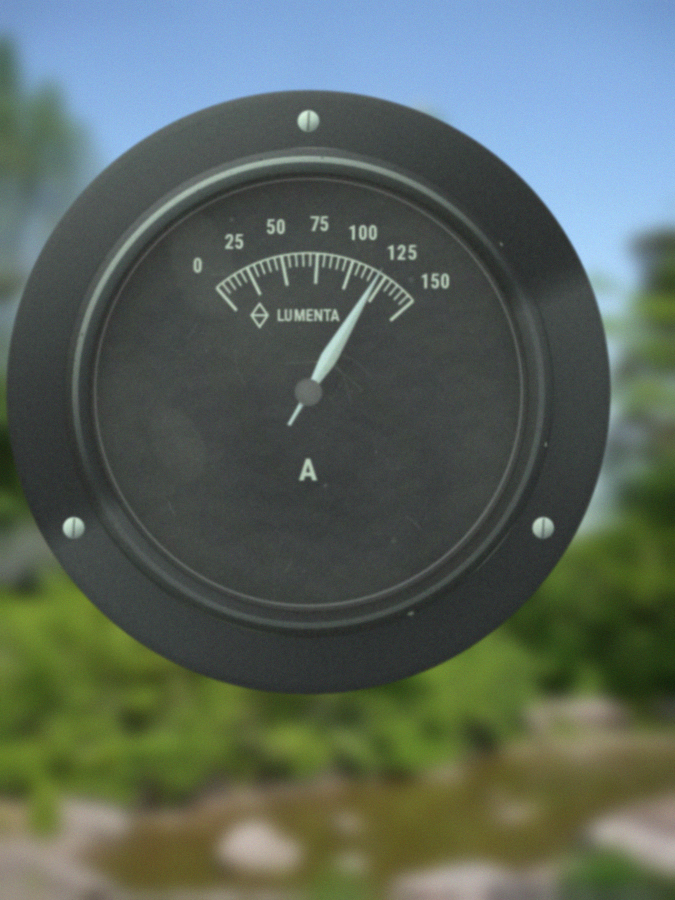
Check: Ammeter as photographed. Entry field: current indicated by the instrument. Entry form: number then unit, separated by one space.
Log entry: 120 A
